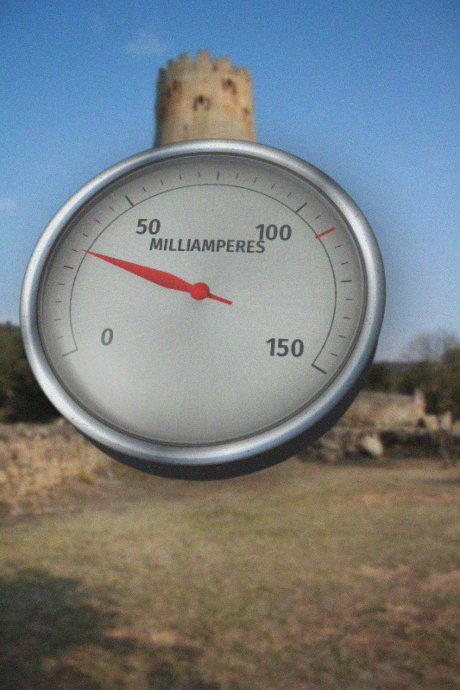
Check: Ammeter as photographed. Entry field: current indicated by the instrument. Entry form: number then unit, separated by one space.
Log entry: 30 mA
